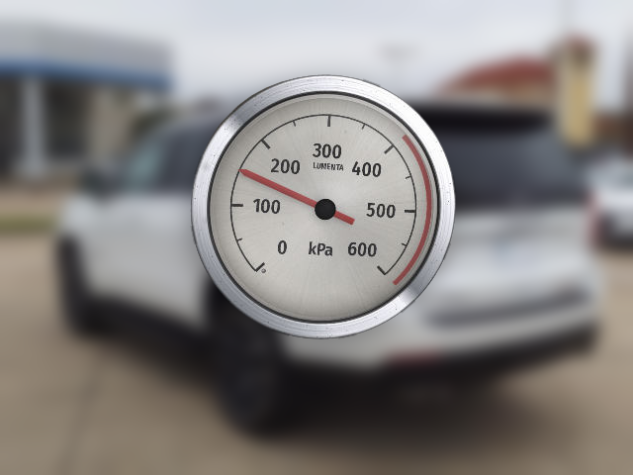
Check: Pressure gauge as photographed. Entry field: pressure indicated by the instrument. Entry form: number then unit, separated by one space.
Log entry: 150 kPa
